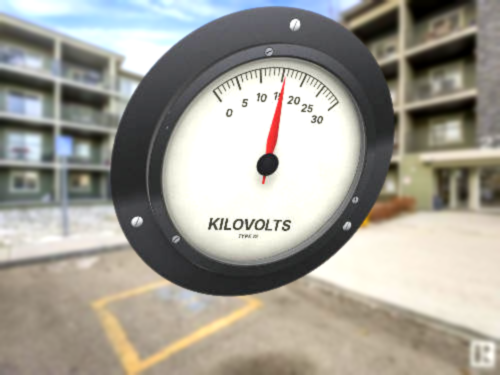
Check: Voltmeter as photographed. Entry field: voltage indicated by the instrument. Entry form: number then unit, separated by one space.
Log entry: 15 kV
